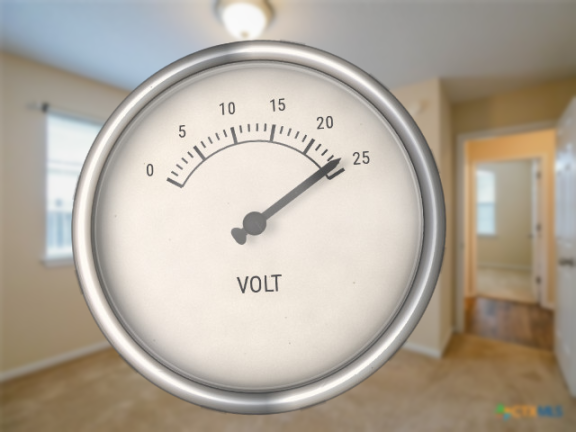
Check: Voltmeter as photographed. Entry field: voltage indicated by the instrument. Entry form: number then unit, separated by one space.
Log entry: 24 V
